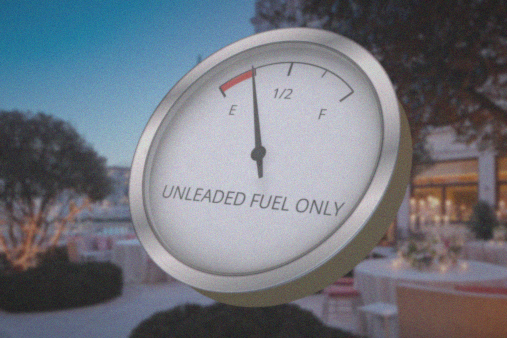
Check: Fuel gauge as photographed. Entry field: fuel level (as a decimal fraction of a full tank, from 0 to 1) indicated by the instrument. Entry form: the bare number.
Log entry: 0.25
